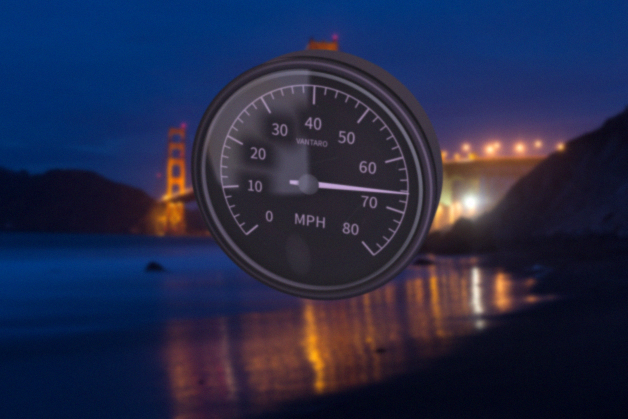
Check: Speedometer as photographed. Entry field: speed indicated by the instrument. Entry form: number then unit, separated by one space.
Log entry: 66 mph
